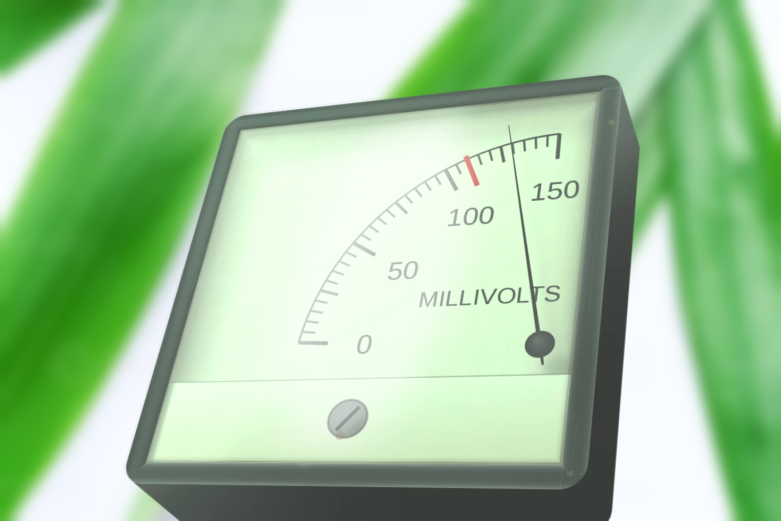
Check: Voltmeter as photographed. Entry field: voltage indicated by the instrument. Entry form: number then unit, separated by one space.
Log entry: 130 mV
